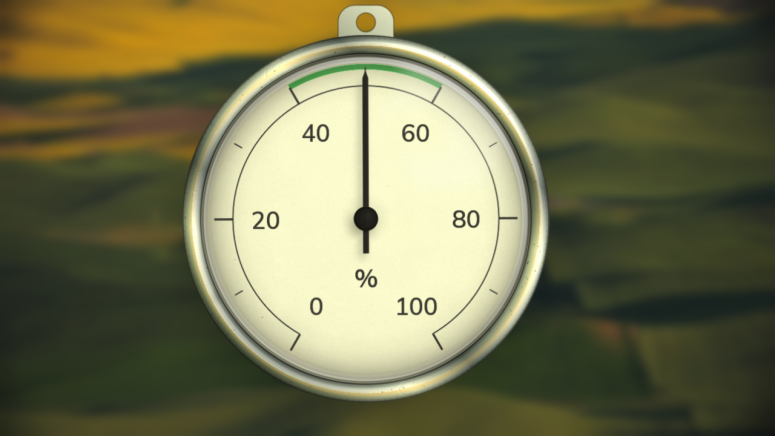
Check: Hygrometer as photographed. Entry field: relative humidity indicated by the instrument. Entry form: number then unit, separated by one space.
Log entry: 50 %
